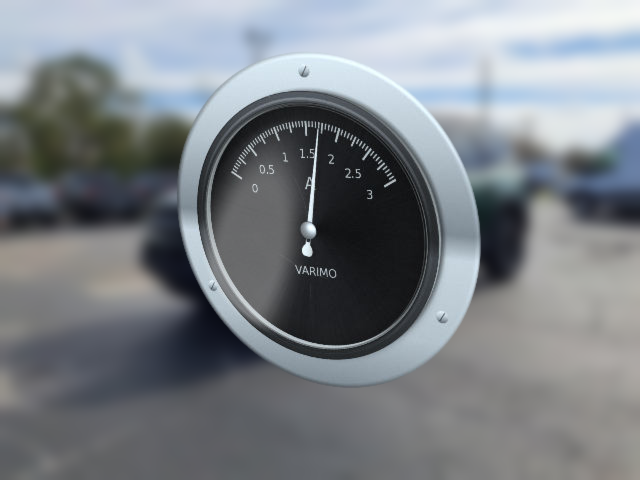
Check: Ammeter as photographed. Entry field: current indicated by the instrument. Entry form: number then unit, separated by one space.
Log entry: 1.75 A
